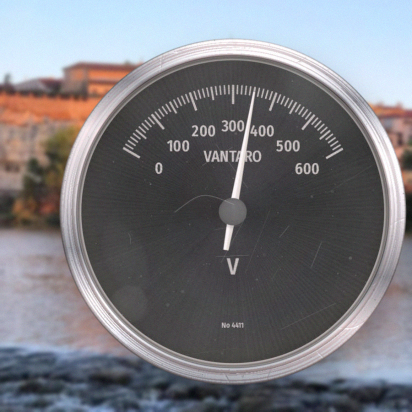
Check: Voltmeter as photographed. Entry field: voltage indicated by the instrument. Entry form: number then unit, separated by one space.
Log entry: 350 V
